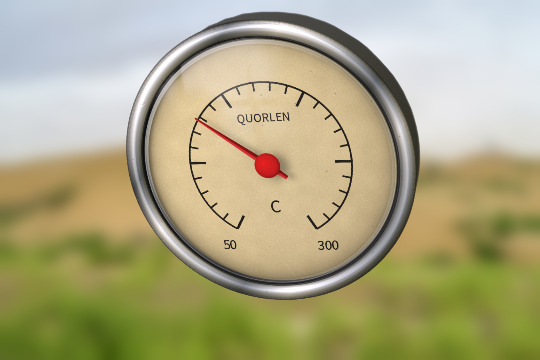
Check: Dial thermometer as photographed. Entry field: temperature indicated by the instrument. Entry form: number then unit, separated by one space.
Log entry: 130 °C
